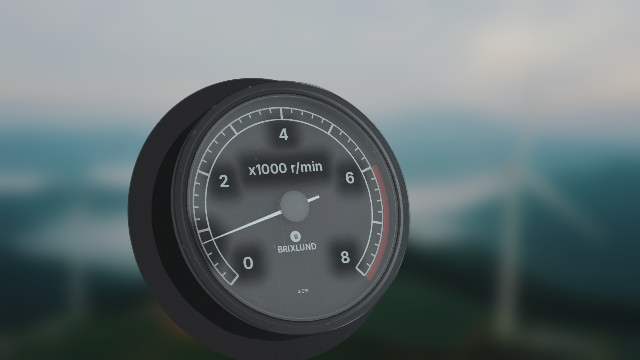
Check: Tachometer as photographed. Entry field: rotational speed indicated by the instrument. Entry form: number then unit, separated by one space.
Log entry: 800 rpm
